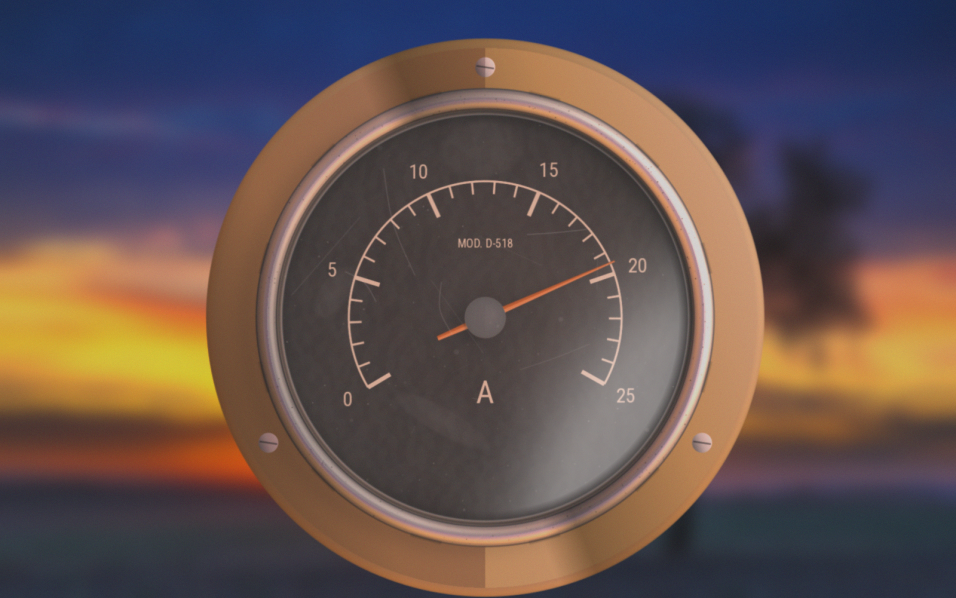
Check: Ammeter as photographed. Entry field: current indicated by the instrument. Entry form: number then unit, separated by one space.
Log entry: 19.5 A
